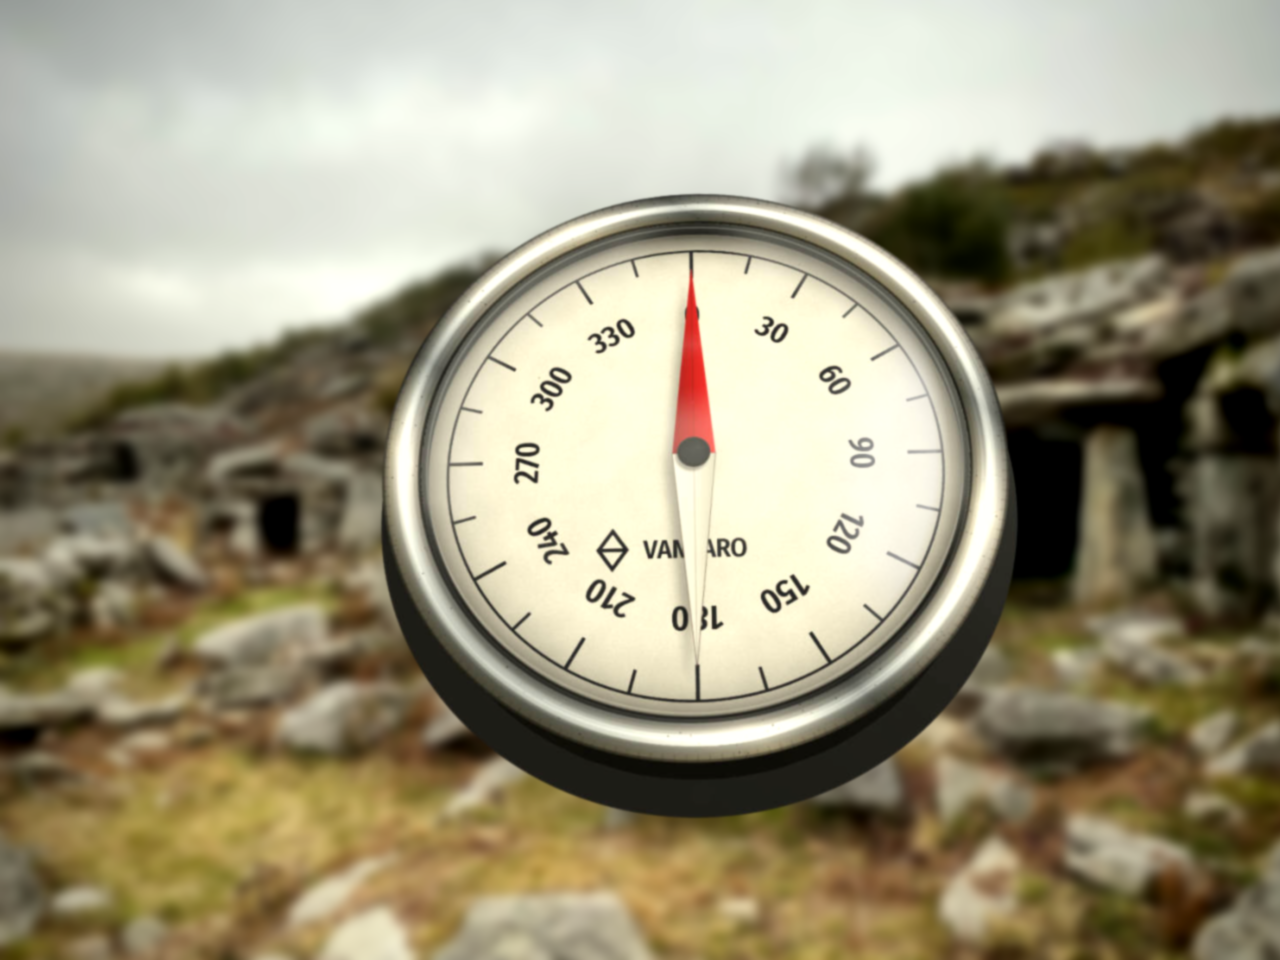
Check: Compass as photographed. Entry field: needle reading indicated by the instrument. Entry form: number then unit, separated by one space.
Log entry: 0 °
